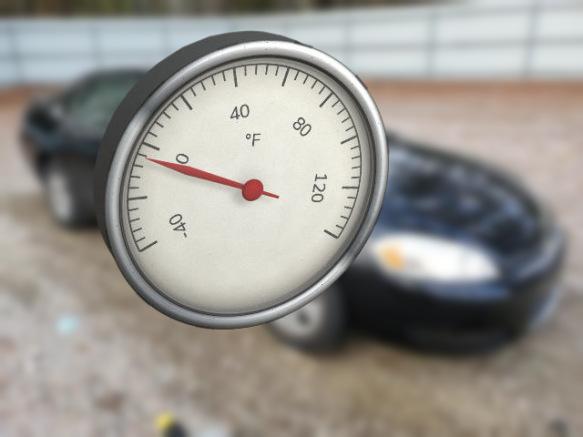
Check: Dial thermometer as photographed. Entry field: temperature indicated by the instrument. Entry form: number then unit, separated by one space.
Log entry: -4 °F
